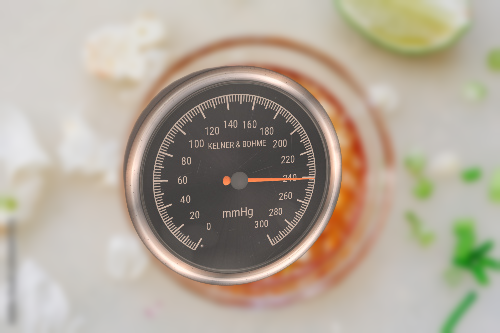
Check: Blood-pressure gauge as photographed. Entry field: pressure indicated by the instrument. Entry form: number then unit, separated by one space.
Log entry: 240 mmHg
